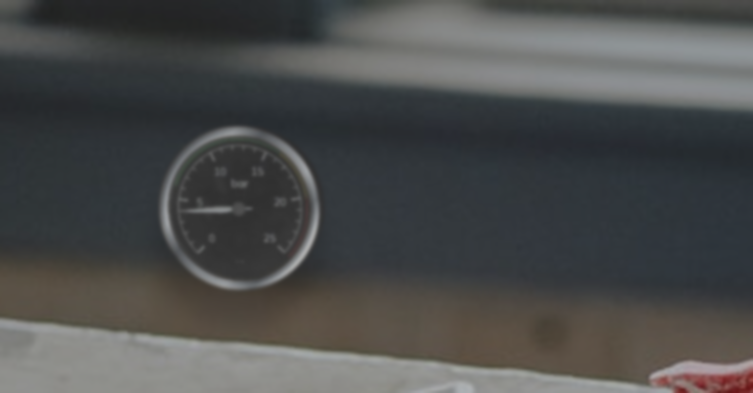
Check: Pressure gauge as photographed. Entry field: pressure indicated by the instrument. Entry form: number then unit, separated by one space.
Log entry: 4 bar
